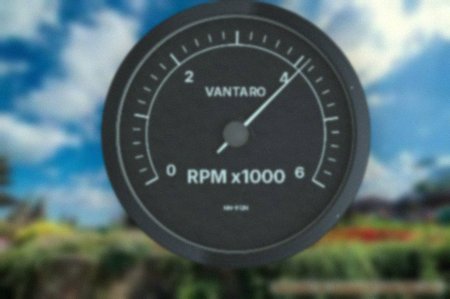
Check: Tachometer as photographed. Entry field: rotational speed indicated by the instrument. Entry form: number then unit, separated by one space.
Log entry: 4100 rpm
